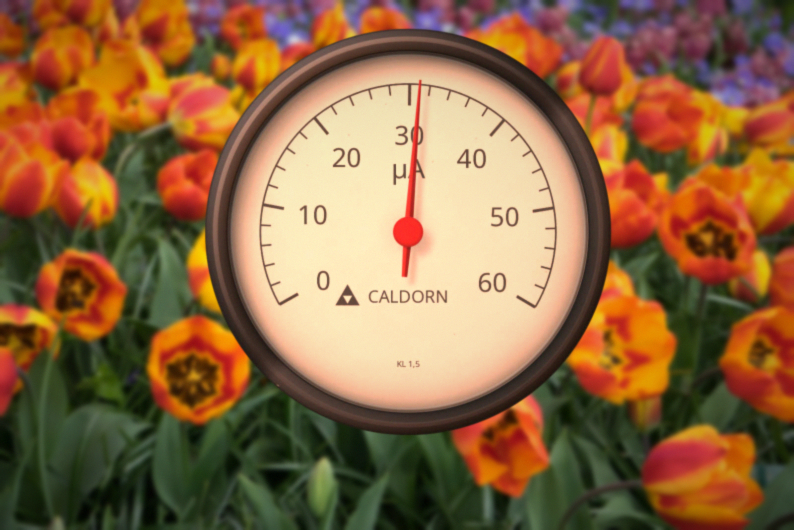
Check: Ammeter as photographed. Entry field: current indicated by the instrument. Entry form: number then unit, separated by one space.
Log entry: 31 µA
